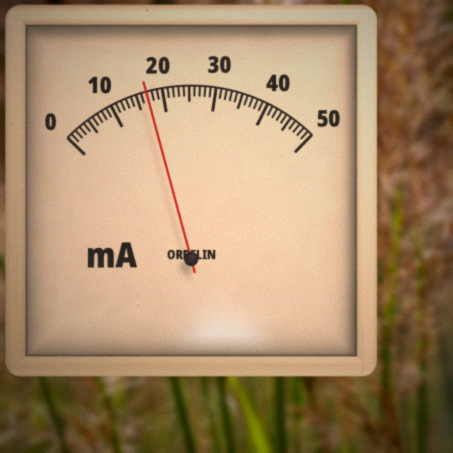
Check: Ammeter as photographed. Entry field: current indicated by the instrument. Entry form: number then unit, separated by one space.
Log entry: 17 mA
